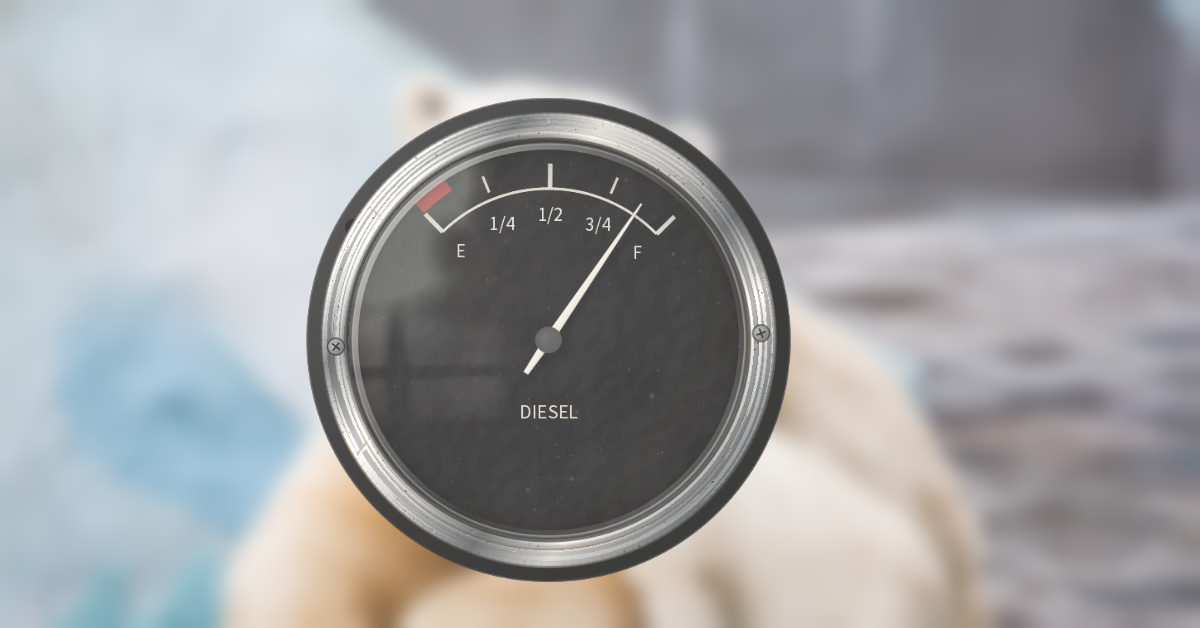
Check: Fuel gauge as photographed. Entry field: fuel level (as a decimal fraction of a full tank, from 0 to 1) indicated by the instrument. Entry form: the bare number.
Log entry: 0.875
